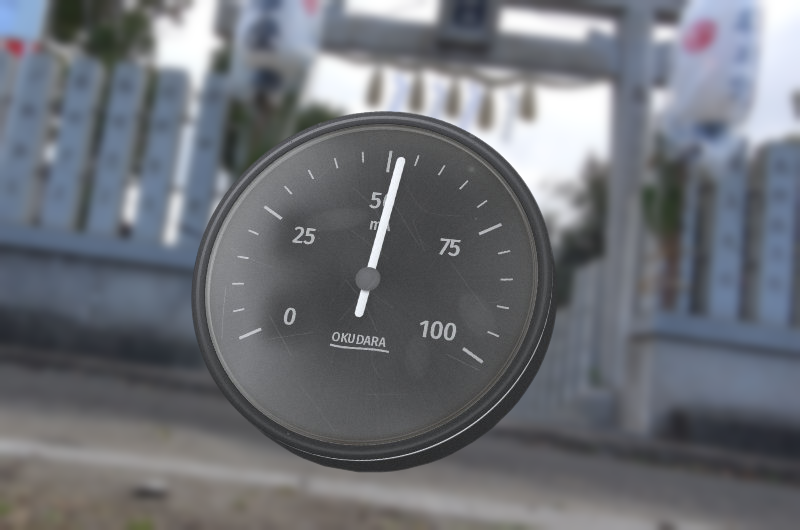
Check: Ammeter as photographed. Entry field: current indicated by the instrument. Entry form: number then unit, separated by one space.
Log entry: 52.5 mA
